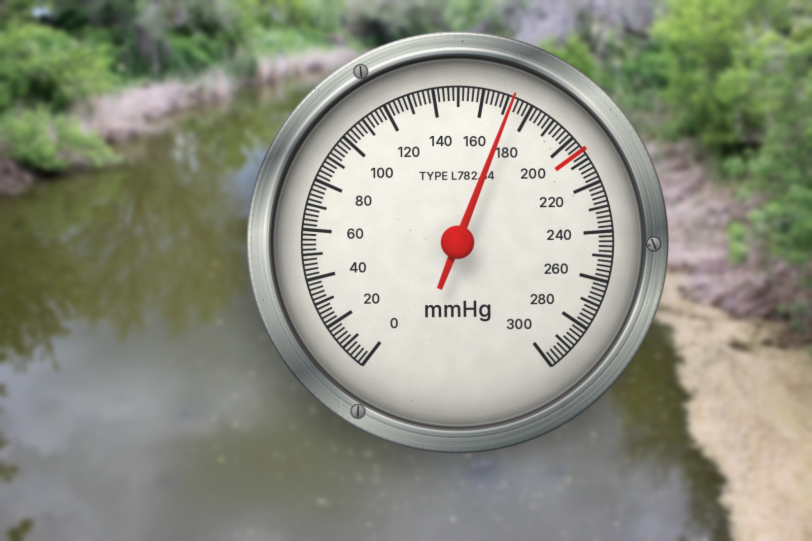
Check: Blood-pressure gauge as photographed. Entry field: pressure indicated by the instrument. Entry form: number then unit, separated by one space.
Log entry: 172 mmHg
